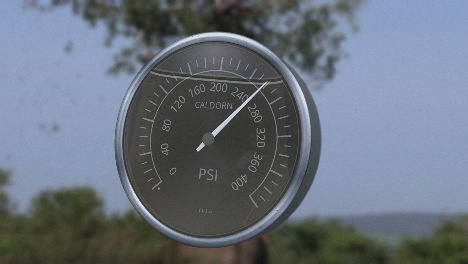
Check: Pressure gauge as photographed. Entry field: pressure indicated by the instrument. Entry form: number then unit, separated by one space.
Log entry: 260 psi
